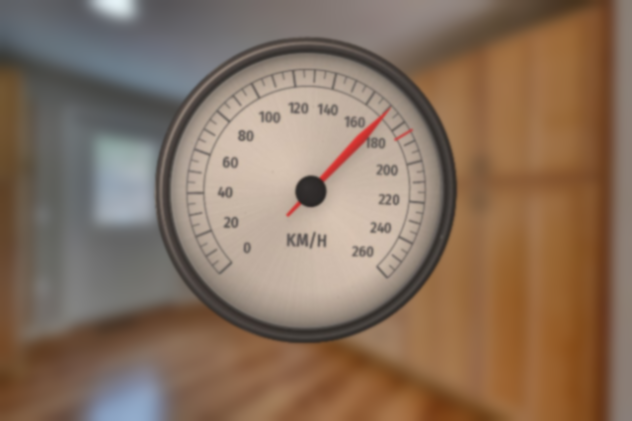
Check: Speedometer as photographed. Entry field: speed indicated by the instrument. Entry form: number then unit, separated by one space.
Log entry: 170 km/h
